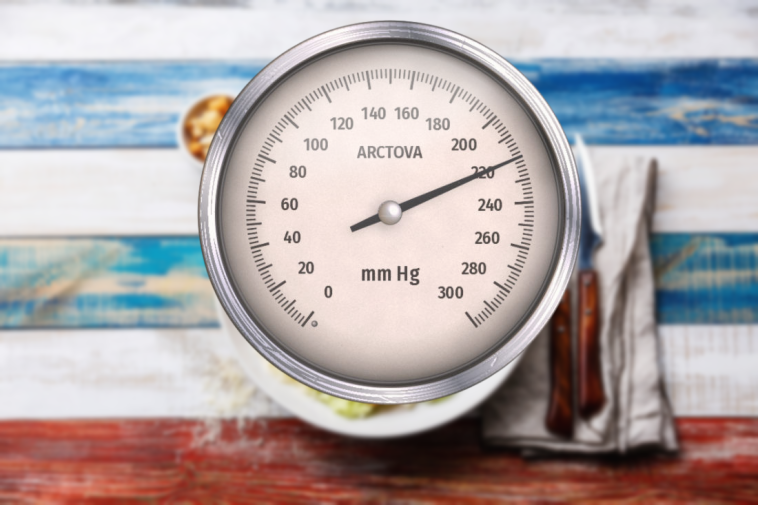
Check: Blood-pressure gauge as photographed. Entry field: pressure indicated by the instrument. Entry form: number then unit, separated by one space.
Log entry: 220 mmHg
